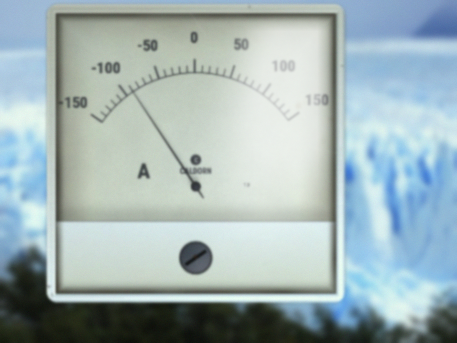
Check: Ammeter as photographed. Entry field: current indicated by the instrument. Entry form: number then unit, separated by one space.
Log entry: -90 A
